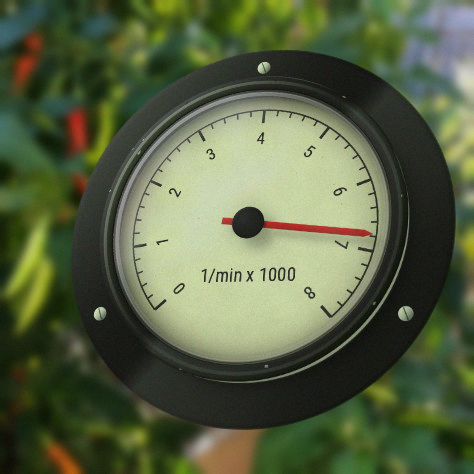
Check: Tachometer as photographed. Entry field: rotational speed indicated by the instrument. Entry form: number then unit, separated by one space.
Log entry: 6800 rpm
